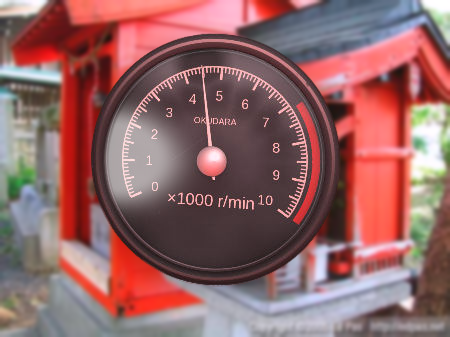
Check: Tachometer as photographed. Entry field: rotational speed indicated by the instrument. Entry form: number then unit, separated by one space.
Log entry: 4500 rpm
